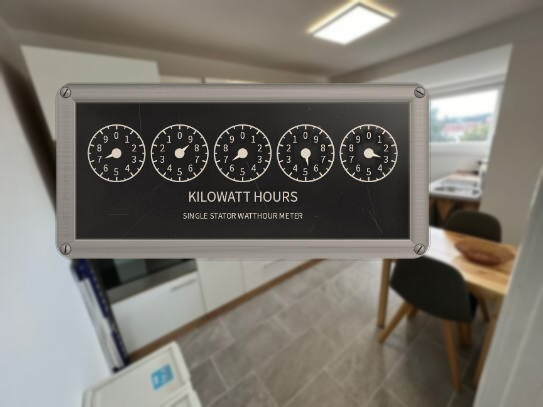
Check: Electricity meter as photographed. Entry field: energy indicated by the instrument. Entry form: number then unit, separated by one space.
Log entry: 68653 kWh
